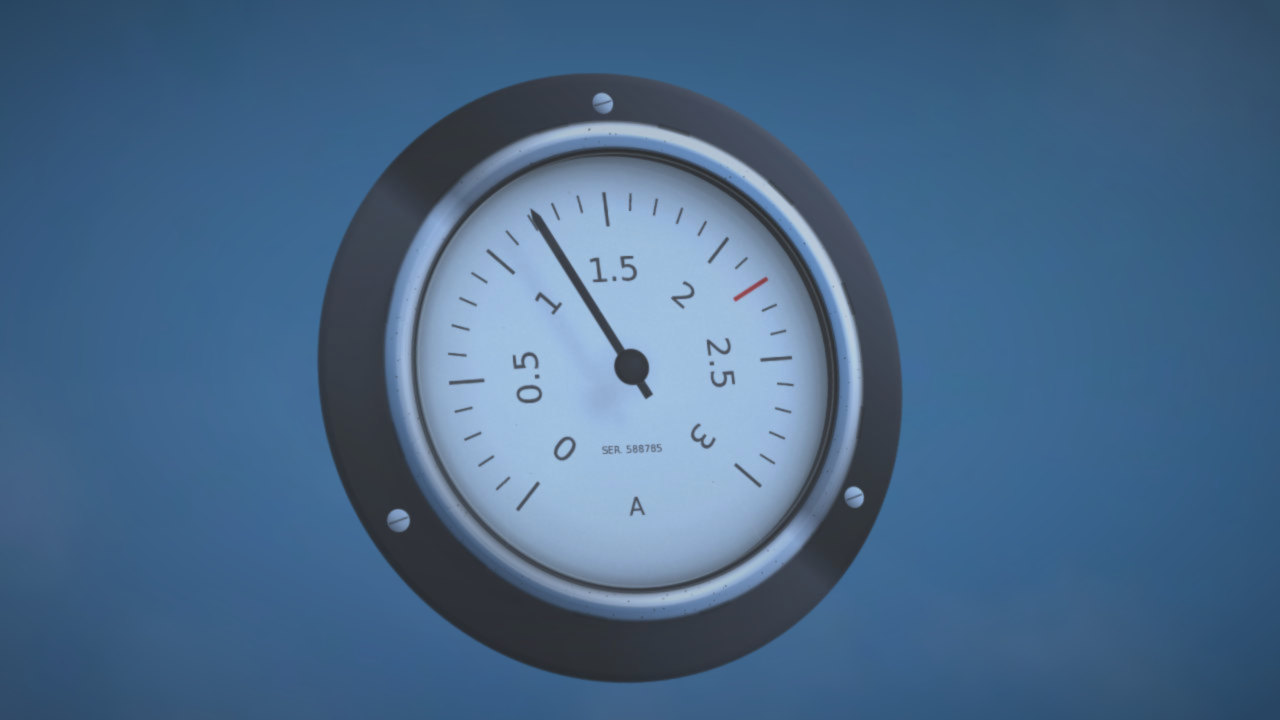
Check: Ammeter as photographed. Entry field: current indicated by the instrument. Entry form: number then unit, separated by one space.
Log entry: 1.2 A
